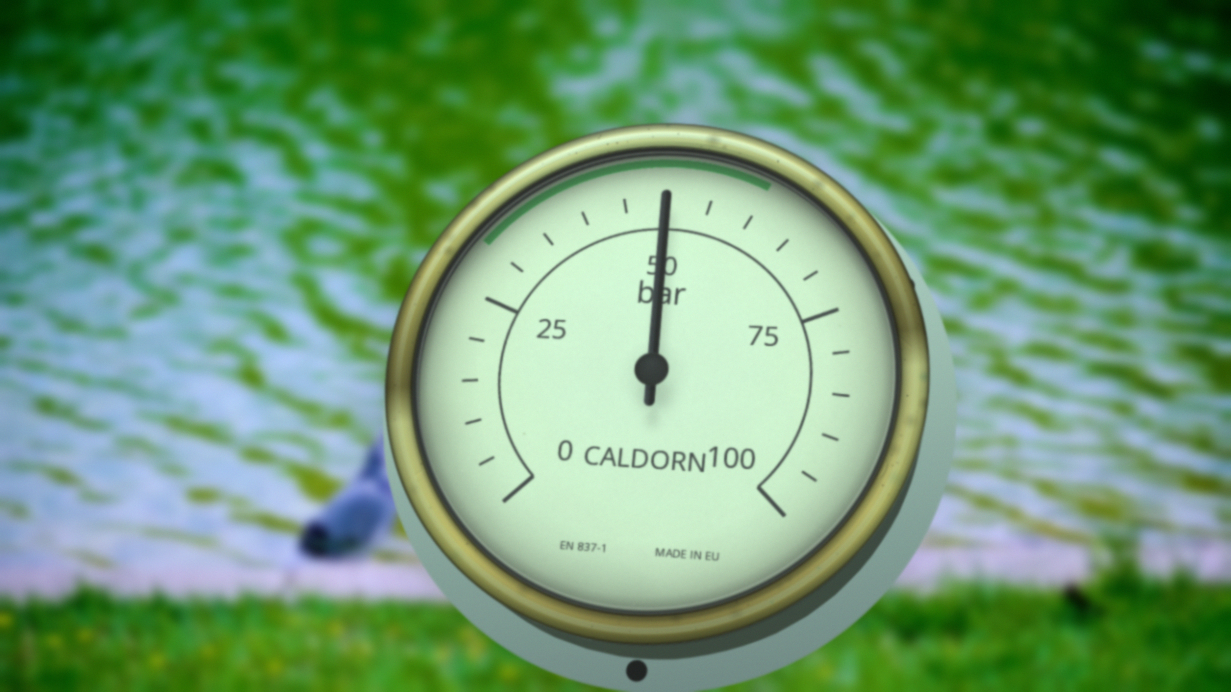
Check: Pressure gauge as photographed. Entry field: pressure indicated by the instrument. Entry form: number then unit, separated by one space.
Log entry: 50 bar
